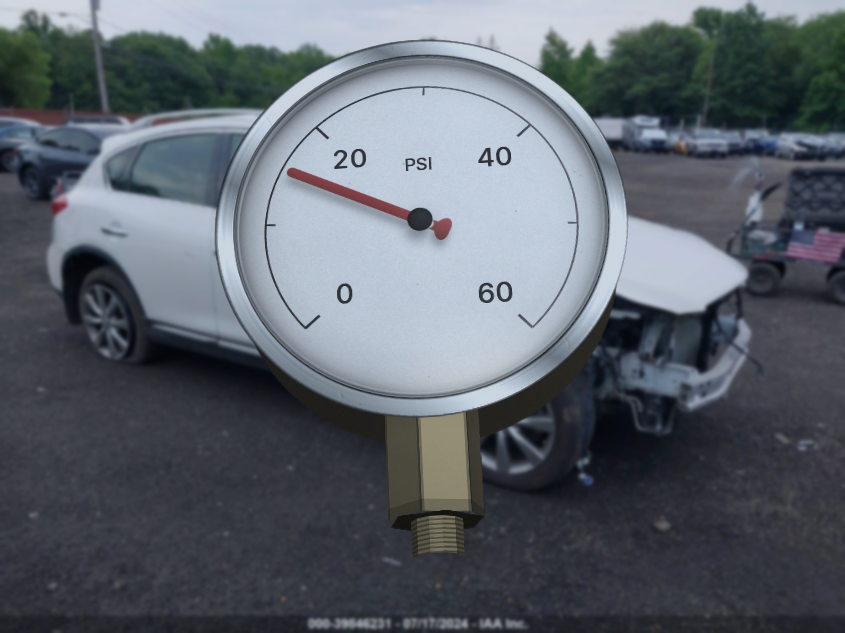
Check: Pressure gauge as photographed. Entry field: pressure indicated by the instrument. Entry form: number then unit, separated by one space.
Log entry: 15 psi
